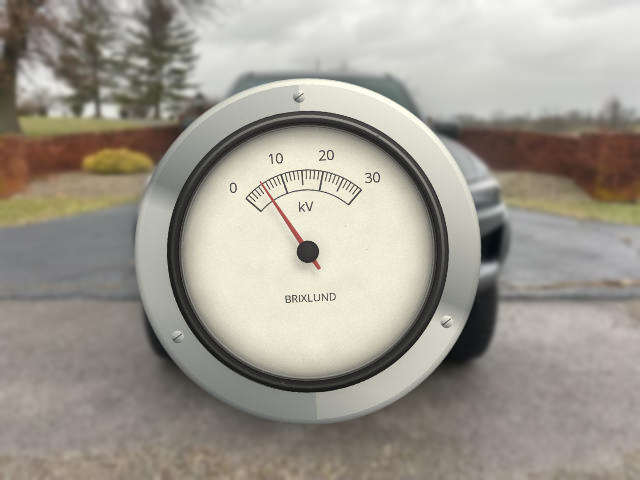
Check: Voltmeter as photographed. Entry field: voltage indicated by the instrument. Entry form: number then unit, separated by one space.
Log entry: 5 kV
